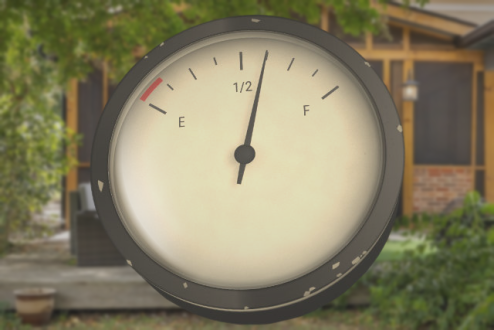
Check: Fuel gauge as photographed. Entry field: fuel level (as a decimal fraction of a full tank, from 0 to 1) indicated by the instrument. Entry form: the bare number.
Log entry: 0.625
